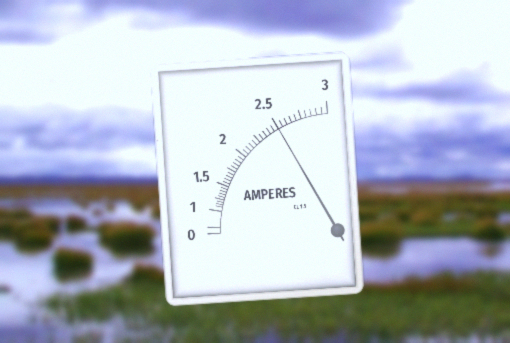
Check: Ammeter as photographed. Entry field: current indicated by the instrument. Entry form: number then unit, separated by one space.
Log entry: 2.5 A
